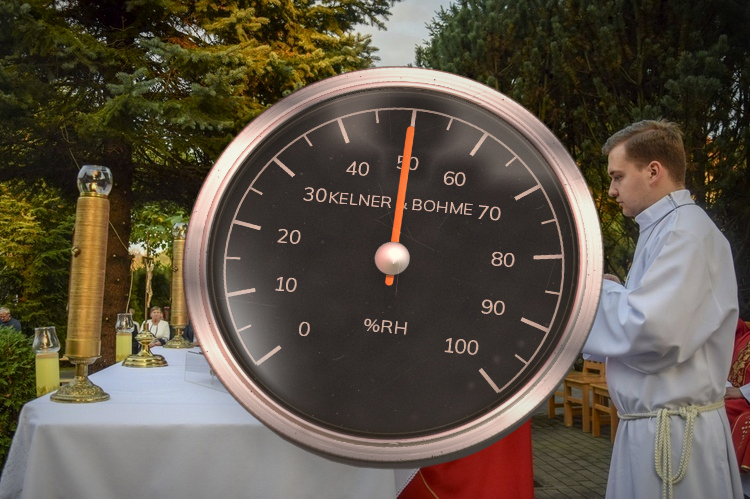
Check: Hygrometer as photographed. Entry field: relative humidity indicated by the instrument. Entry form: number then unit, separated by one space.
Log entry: 50 %
